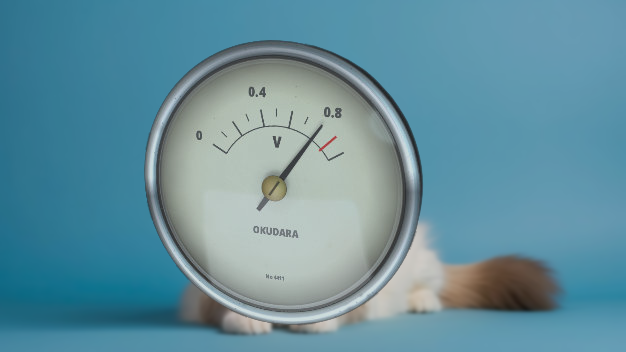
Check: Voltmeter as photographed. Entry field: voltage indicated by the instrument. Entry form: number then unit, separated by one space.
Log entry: 0.8 V
